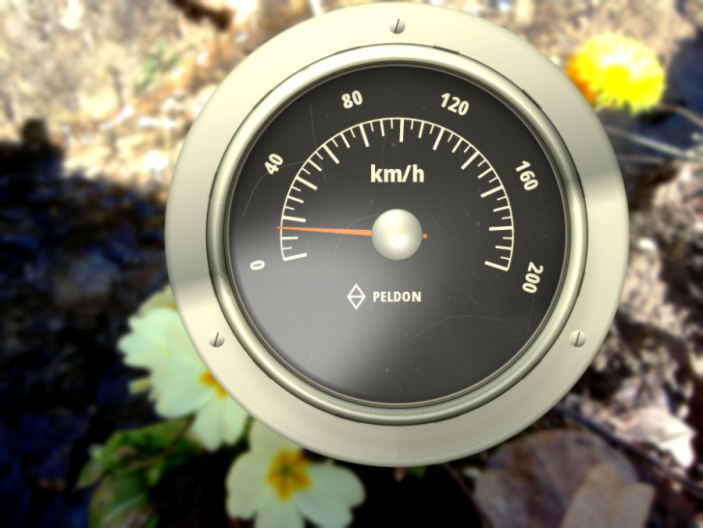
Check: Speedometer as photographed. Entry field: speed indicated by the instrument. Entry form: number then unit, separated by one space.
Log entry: 15 km/h
